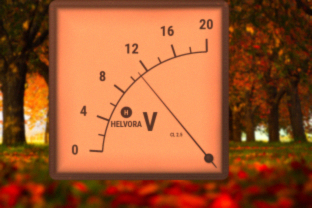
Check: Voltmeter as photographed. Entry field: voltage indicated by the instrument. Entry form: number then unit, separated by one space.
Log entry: 11 V
